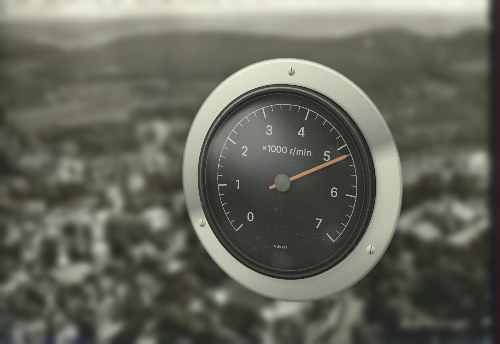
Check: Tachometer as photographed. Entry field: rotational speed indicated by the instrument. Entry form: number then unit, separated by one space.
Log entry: 5200 rpm
